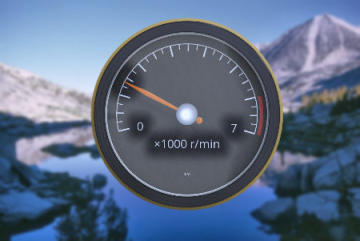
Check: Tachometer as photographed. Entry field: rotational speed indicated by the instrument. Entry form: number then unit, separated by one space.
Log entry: 1375 rpm
